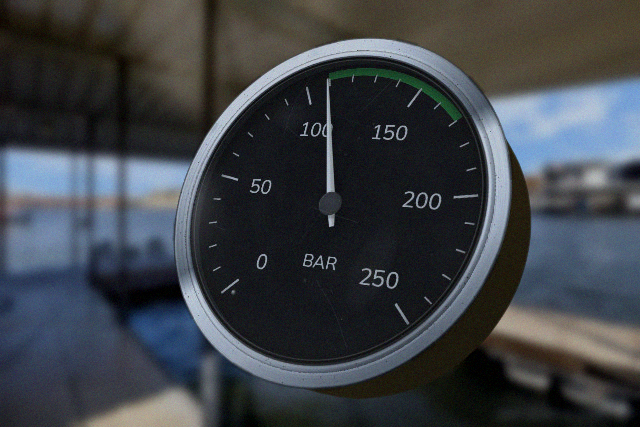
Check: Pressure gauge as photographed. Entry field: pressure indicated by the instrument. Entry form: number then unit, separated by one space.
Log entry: 110 bar
